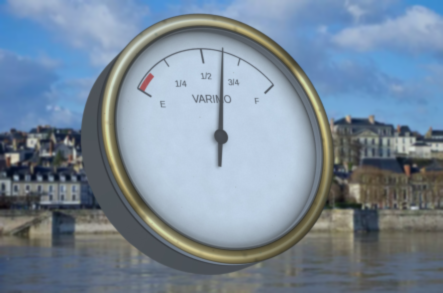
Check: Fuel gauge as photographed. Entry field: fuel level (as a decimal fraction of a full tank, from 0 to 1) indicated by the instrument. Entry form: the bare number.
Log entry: 0.625
